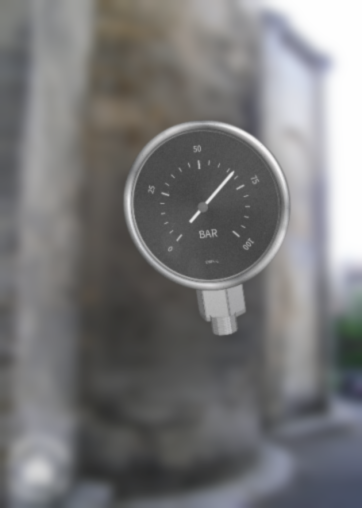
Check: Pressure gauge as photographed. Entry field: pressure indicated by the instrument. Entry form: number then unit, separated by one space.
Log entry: 67.5 bar
